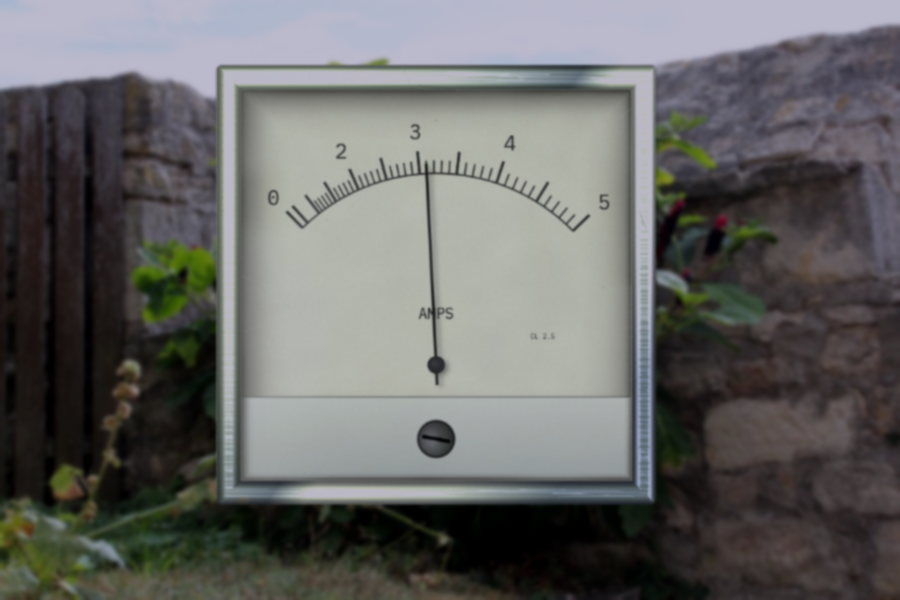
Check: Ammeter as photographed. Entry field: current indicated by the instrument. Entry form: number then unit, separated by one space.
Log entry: 3.1 A
